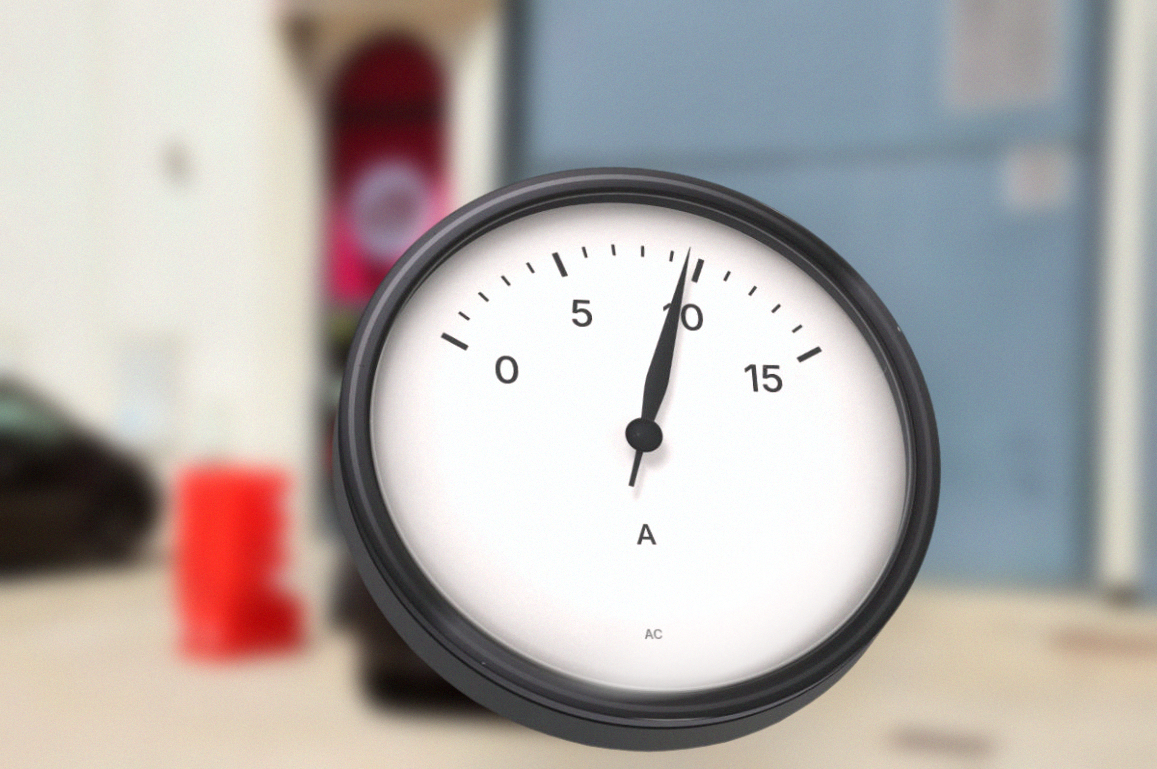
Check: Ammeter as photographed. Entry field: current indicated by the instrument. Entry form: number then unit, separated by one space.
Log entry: 9.5 A
